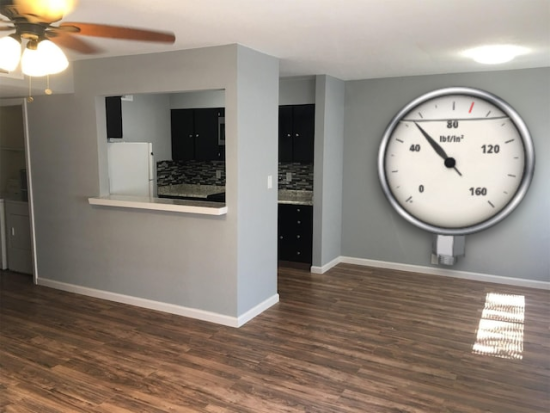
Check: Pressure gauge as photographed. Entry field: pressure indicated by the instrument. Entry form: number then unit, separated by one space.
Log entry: 55 psi
